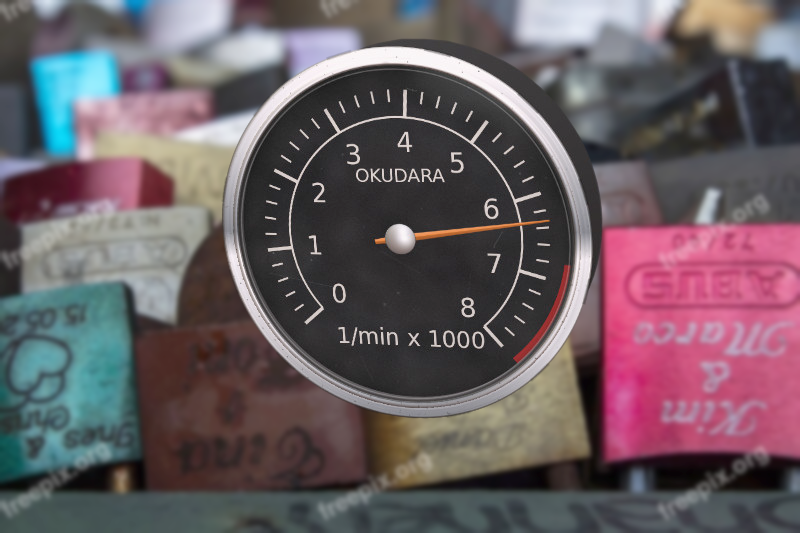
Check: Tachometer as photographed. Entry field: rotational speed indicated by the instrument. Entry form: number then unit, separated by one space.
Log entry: 6300 rpm
